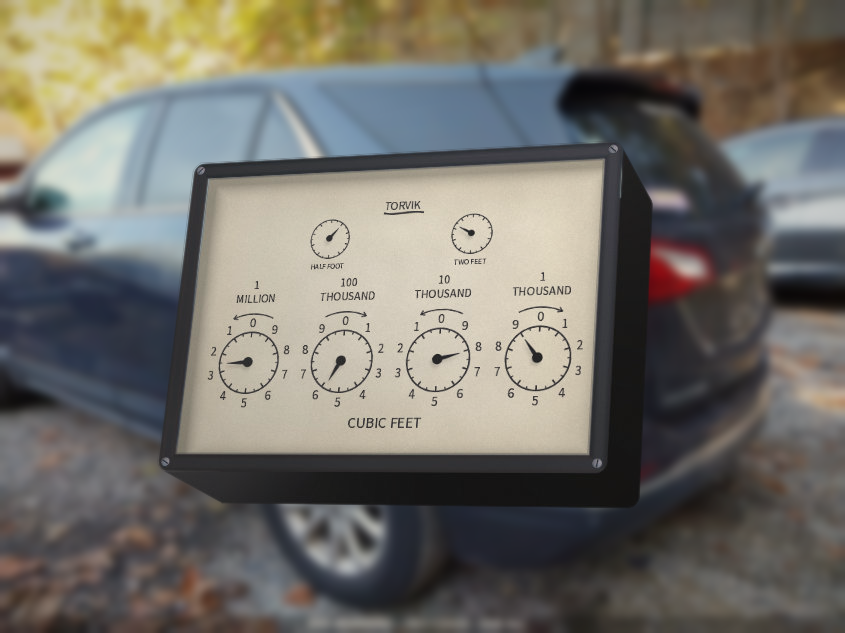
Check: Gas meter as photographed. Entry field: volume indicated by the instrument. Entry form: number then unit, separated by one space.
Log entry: 257900 ft³
